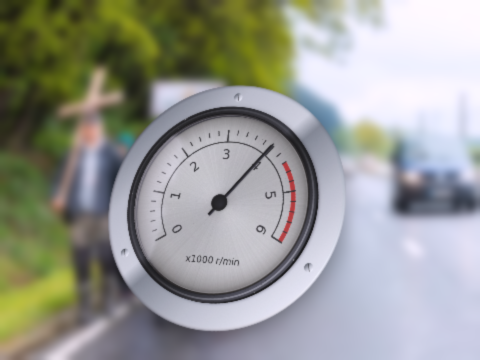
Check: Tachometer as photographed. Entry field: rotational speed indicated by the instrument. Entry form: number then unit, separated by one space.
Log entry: 4000 rpm
